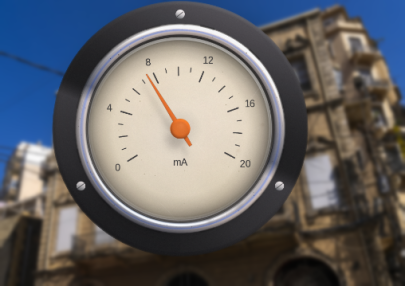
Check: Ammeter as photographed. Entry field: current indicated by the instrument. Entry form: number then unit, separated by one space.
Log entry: 7.5 mA
